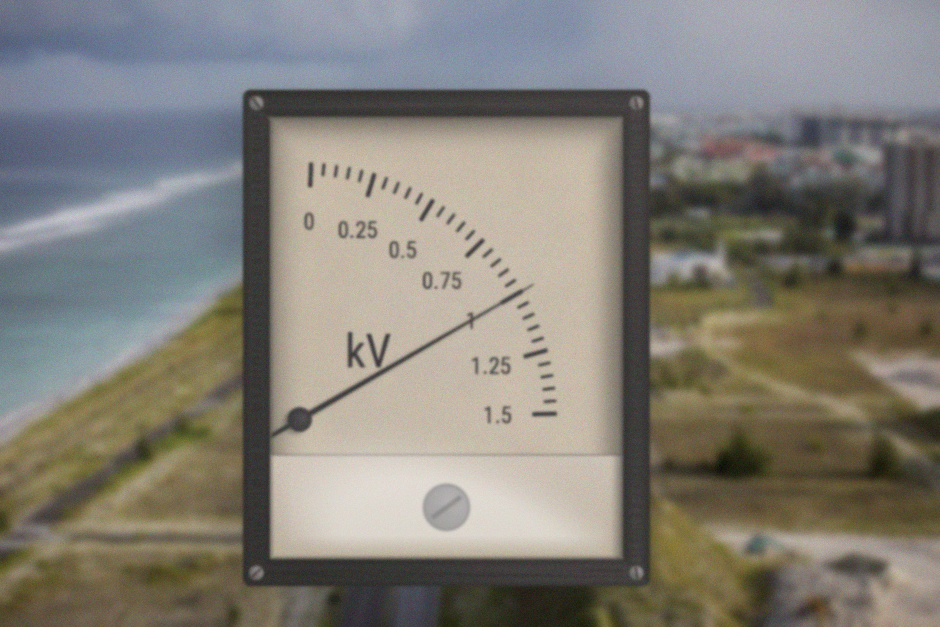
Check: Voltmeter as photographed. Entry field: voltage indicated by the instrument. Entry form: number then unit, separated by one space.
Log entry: 1 kV
